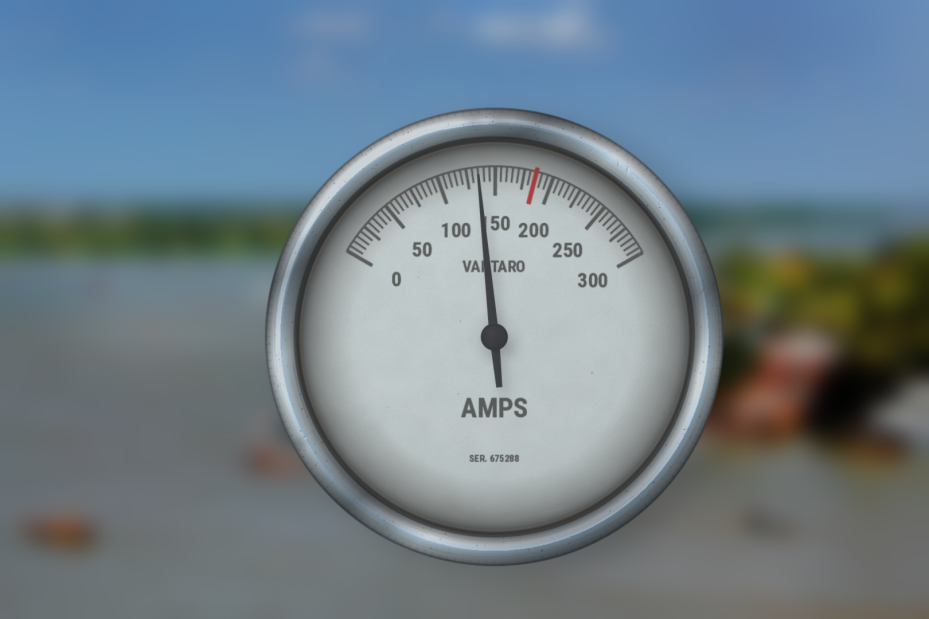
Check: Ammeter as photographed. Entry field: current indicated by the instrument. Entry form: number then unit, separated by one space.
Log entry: 135 A
